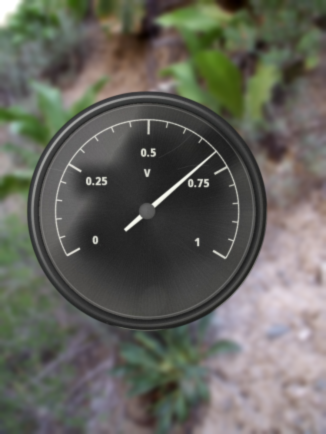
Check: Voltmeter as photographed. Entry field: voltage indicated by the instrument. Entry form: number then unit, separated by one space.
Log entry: 0.7 V
